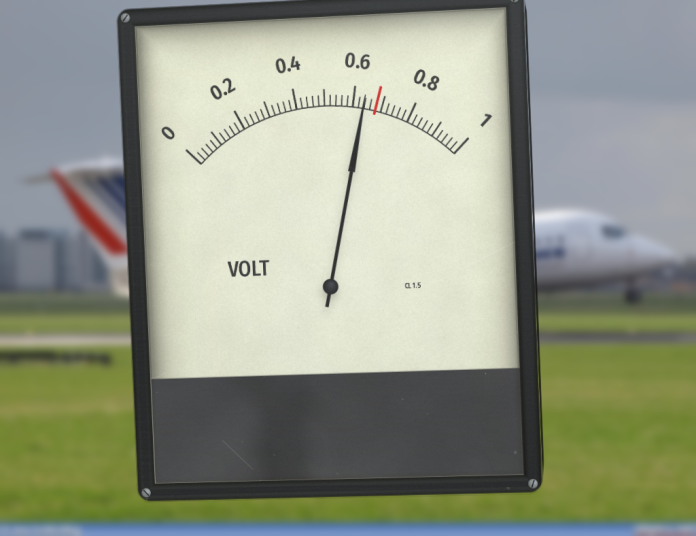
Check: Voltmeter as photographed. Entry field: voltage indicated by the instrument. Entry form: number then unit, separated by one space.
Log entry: 0.64 V
